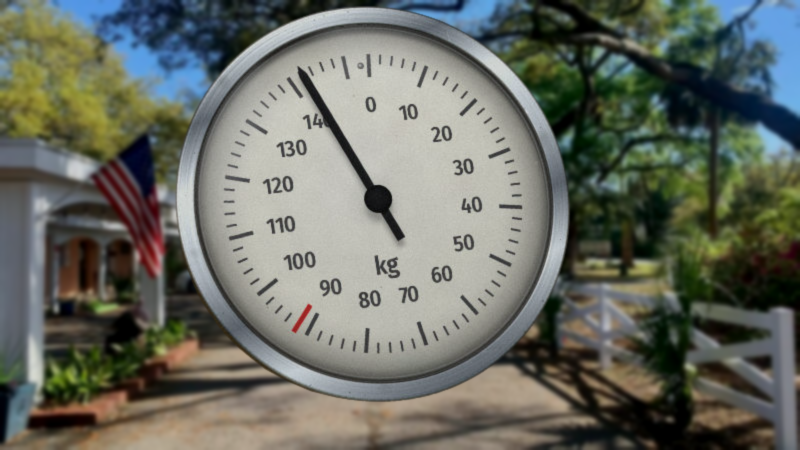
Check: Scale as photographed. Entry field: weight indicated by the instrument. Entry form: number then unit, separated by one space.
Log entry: 142 kg
